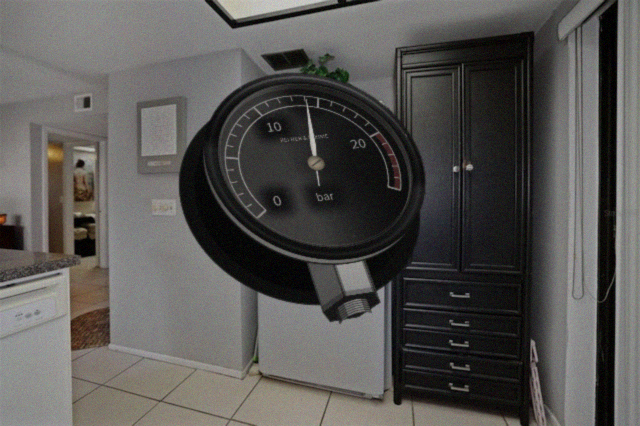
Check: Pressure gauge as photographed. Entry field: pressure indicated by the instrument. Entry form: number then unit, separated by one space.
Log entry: 14 bar
